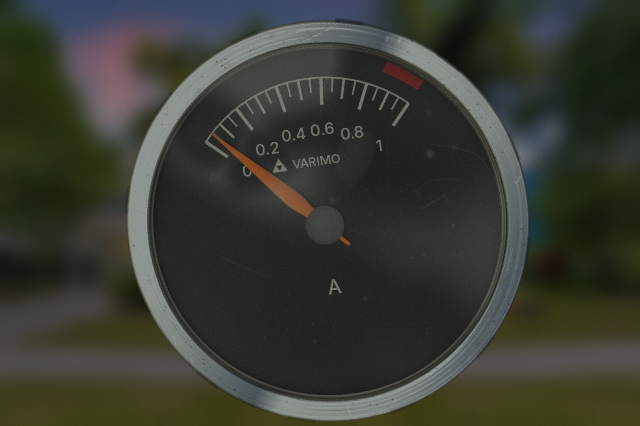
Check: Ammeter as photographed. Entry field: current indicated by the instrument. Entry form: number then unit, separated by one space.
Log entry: 0.05 A
